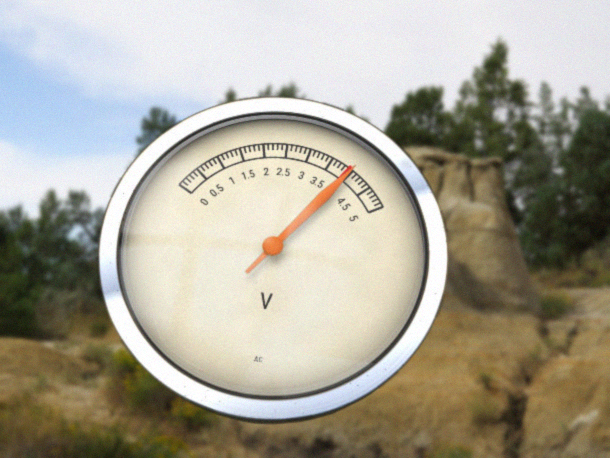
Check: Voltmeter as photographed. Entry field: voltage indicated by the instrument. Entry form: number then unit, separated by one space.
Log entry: 4 V
